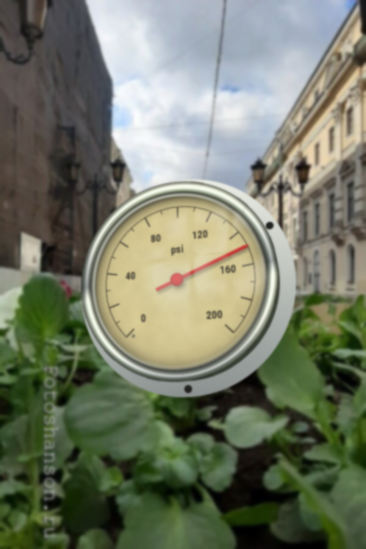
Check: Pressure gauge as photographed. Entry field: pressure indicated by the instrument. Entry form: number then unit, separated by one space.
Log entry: 150 psi
